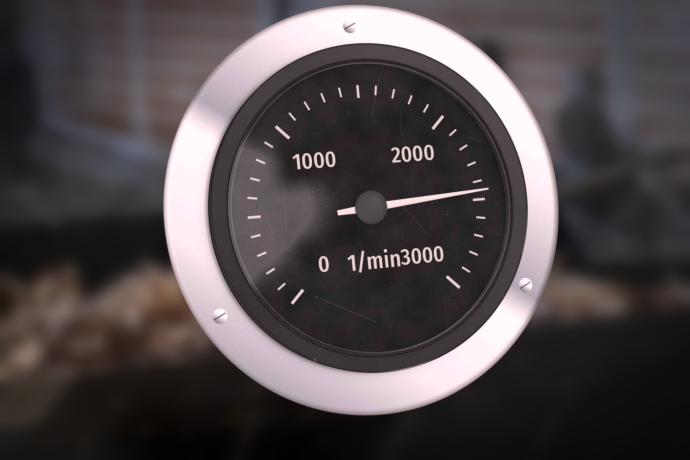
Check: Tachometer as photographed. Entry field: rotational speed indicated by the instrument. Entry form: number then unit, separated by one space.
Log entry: 2450 rpm
